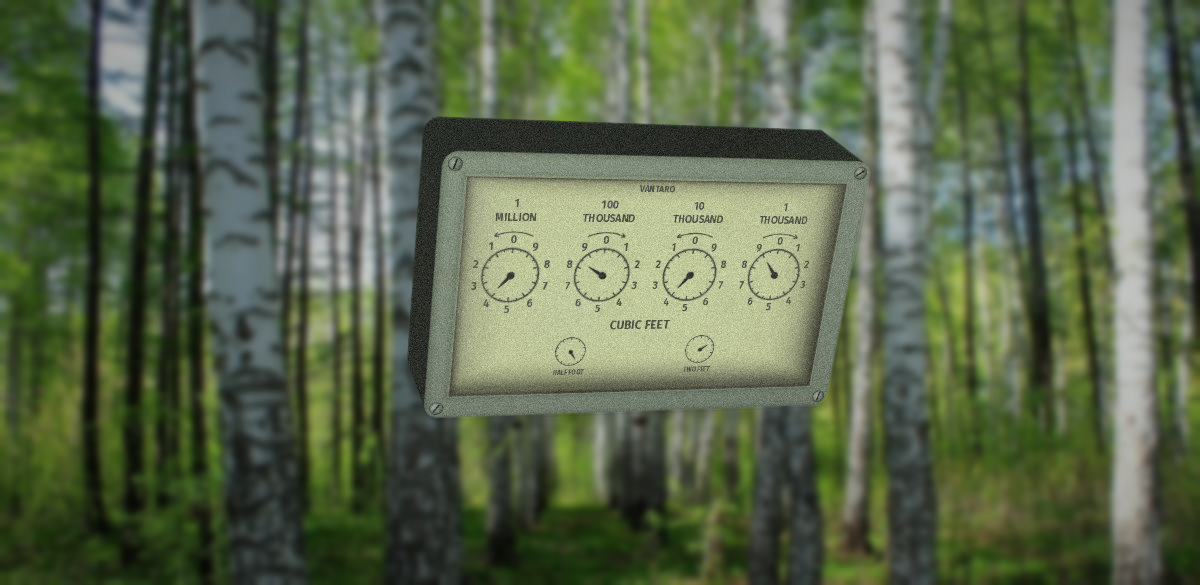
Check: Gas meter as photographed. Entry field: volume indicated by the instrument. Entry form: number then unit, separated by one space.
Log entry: 383900 ft³
